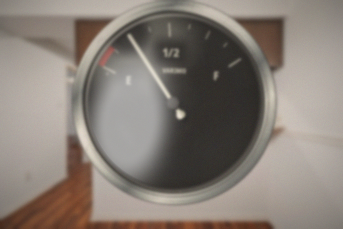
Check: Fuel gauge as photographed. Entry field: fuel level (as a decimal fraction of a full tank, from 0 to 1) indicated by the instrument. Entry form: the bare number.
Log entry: 0.25
